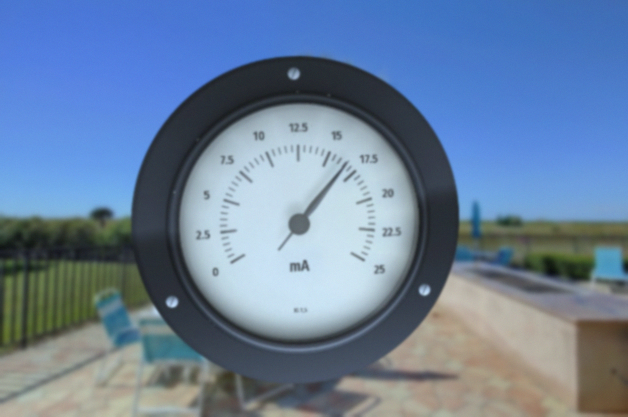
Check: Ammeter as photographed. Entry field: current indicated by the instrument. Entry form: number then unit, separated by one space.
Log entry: 16.5 mA
